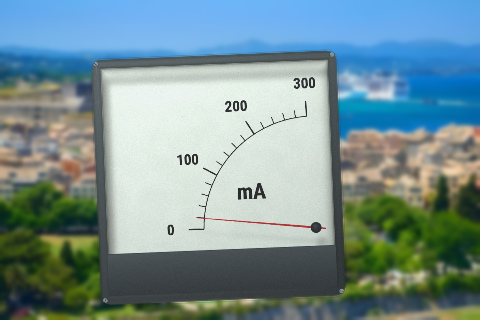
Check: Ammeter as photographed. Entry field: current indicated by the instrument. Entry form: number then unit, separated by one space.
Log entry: 20 mA
